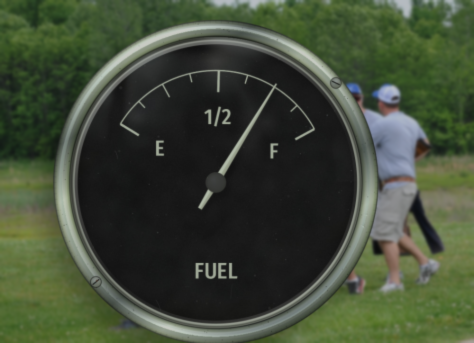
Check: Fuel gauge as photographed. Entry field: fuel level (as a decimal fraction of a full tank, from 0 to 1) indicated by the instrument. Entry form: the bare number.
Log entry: 0.75
